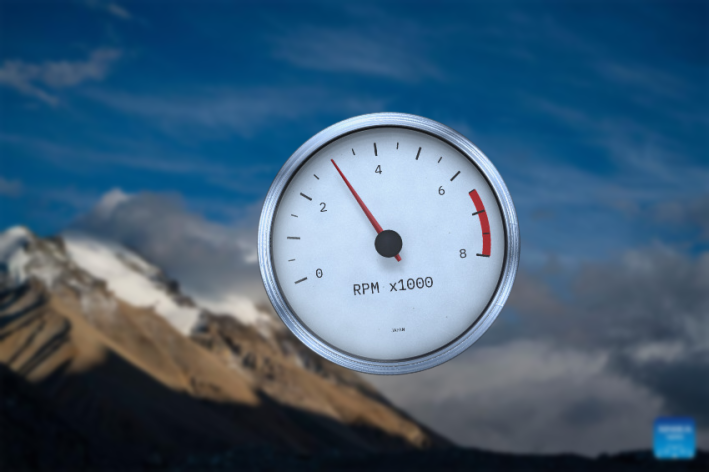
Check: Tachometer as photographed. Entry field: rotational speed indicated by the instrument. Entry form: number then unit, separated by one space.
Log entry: 3000 rpm
